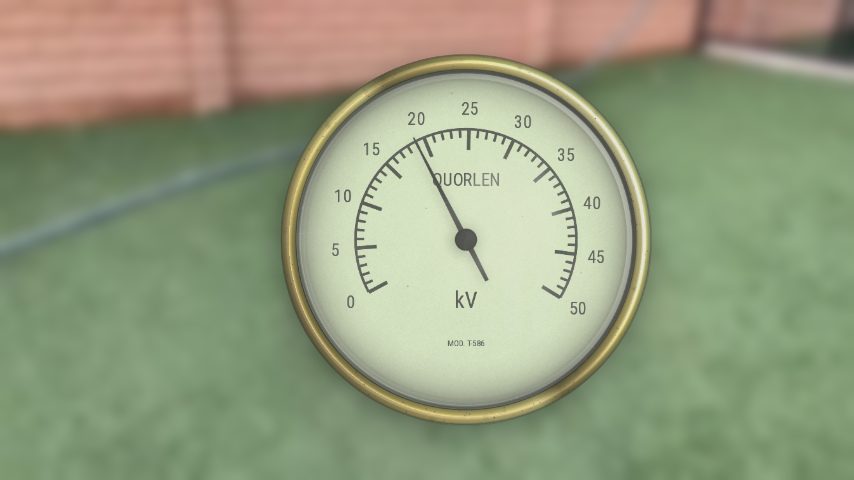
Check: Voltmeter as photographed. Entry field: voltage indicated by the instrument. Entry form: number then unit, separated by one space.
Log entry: 19 kV
